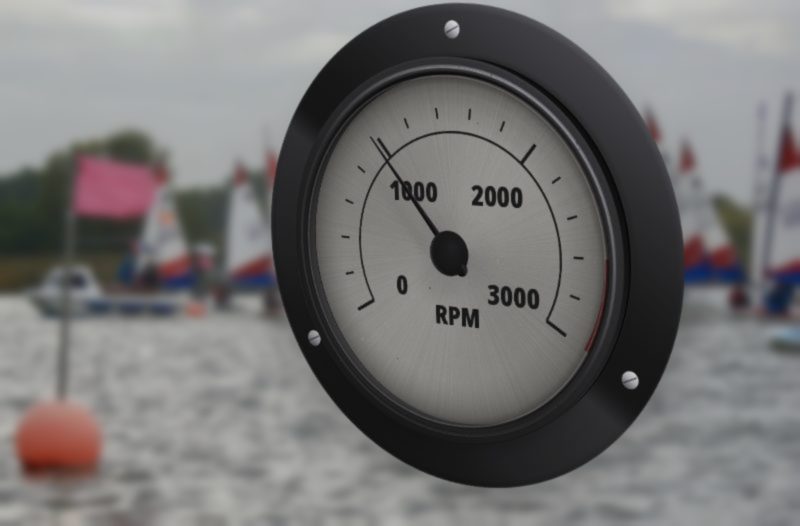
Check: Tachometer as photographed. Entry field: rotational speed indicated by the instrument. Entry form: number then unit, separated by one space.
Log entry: 1000 rpm
